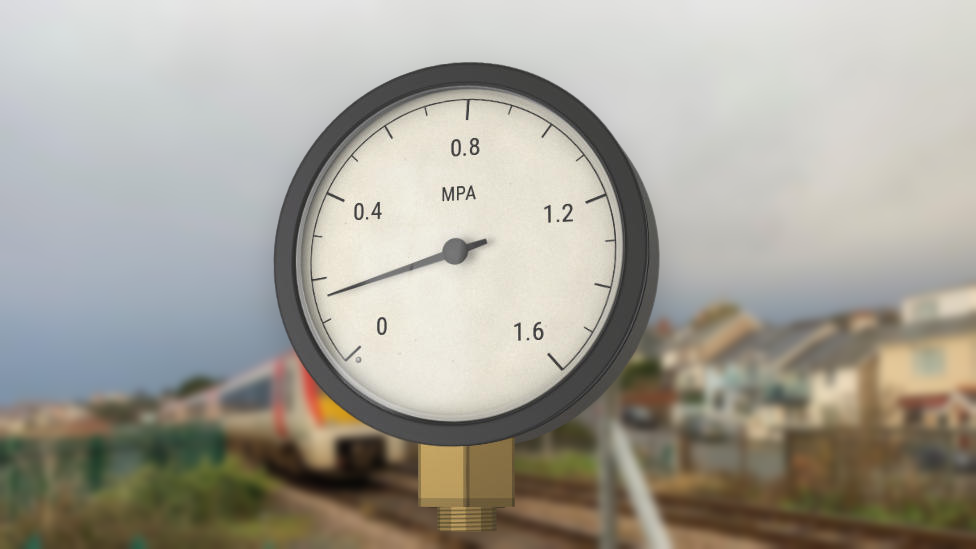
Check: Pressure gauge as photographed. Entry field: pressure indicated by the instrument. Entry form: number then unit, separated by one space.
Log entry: 0.15 MPa
